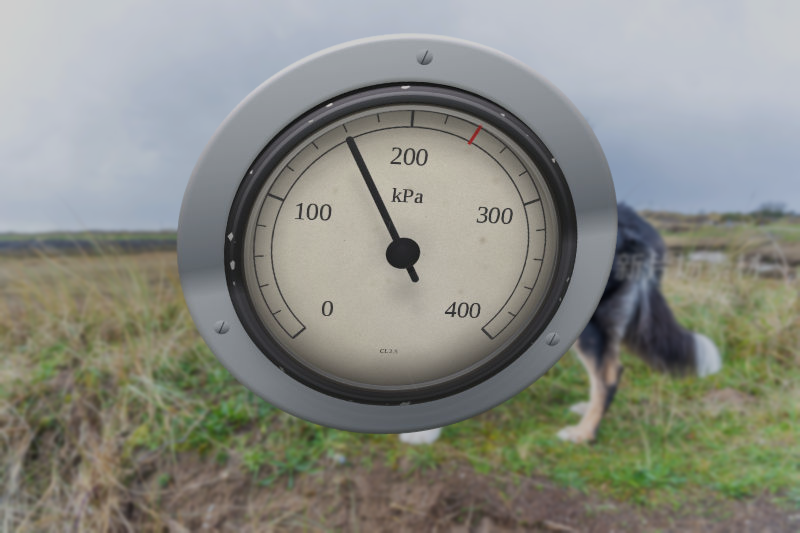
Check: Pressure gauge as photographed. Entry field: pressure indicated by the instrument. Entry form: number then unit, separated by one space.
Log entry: 160 kPa
